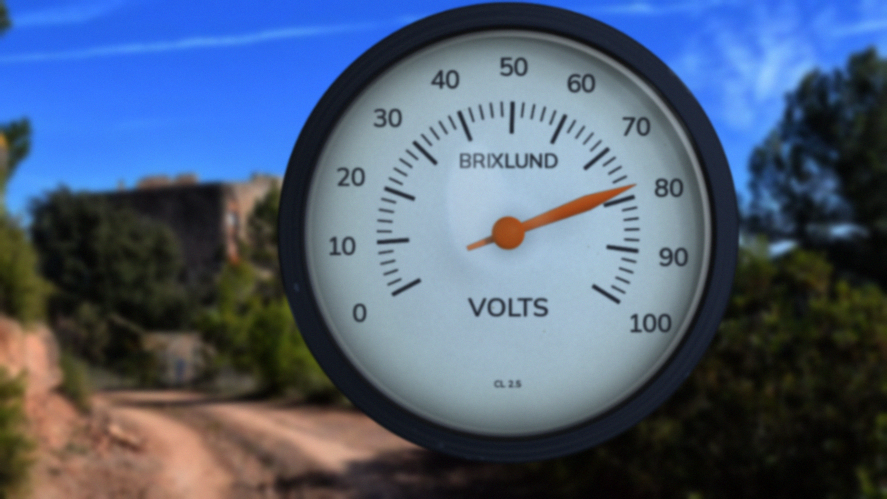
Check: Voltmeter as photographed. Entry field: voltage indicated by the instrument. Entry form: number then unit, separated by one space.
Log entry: 78 V
